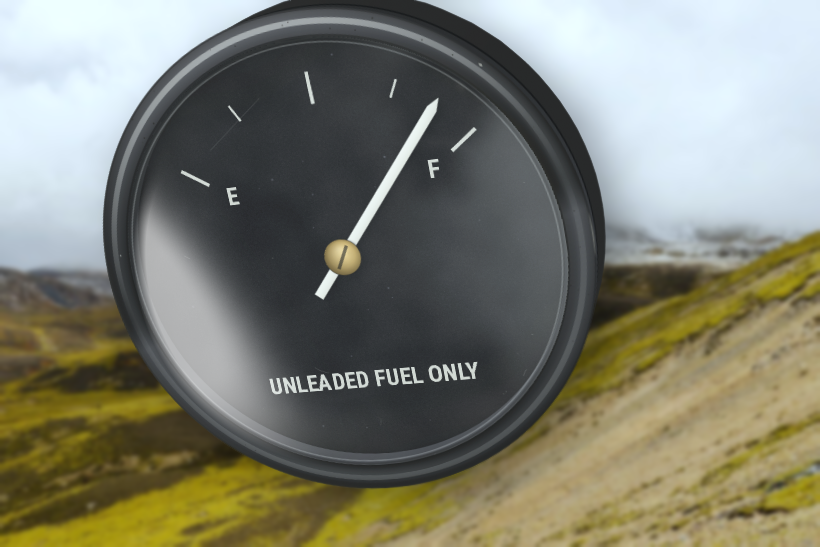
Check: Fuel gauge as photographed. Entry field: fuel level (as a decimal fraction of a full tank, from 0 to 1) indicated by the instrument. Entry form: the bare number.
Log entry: 0.875
